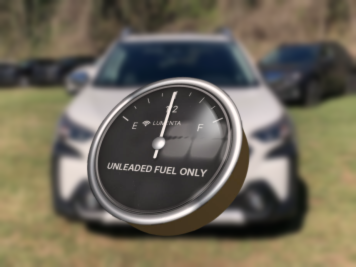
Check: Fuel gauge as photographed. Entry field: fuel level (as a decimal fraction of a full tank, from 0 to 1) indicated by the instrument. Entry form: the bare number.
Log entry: 0.5
